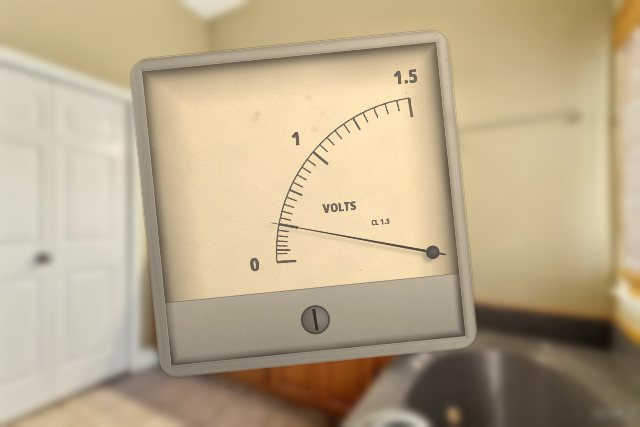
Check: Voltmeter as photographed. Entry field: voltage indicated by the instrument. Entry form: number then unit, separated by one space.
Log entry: 0.5 V
